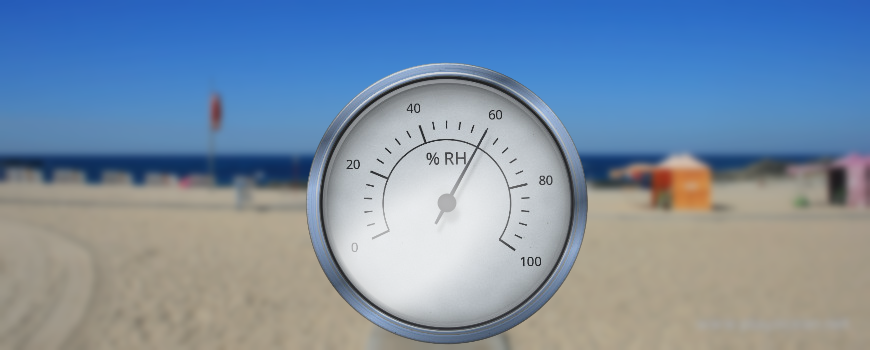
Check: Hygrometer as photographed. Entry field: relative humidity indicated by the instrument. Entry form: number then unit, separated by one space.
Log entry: 60 %
